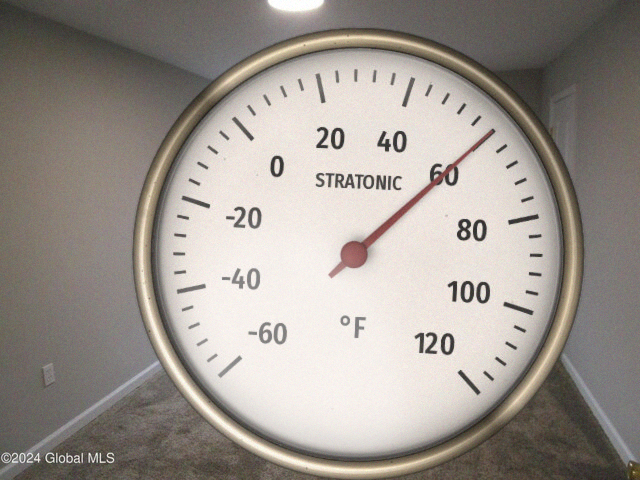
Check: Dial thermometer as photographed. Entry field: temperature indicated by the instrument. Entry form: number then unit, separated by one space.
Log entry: 60 °F
